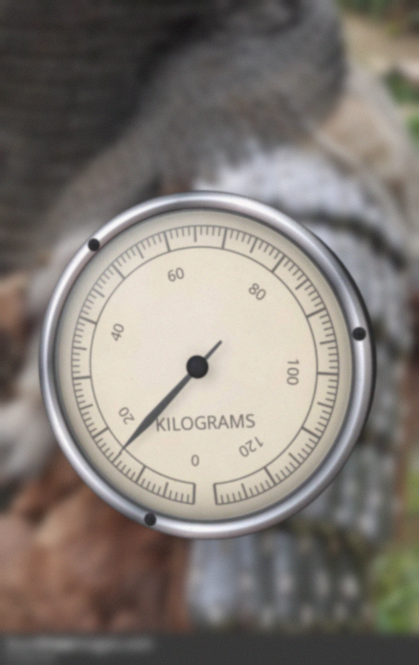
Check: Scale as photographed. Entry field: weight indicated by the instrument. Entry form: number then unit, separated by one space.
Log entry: 15 kg
